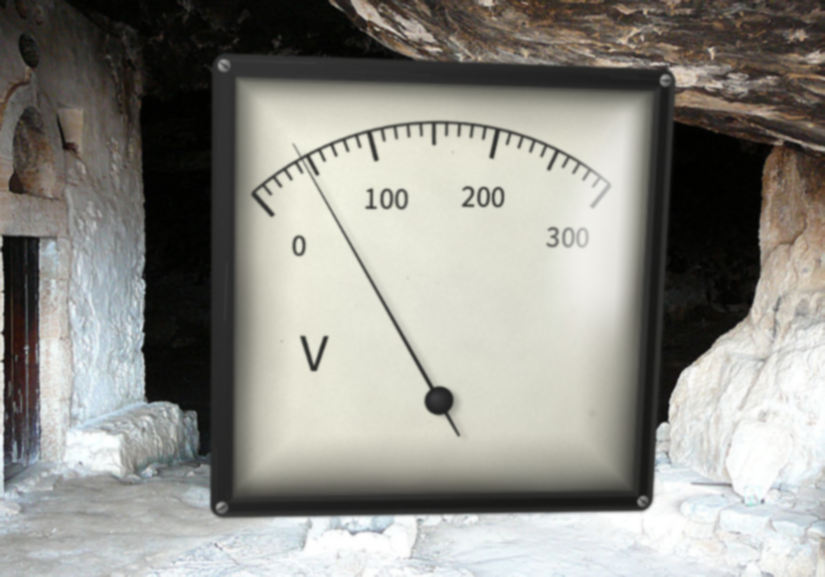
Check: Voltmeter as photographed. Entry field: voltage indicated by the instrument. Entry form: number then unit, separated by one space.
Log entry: 45 V
